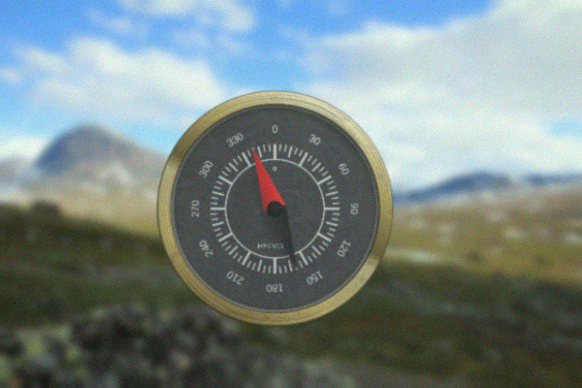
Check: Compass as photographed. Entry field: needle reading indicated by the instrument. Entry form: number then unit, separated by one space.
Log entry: 340 °
